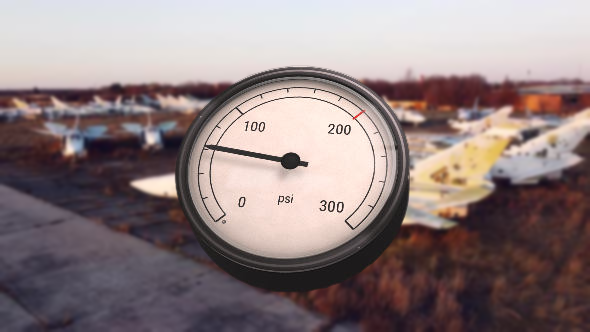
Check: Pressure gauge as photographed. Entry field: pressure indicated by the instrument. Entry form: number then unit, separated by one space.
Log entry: 60 psi
